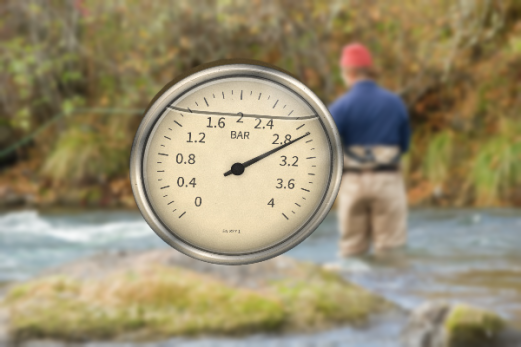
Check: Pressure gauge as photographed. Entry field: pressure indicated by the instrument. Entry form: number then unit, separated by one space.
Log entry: 2.9 bar
